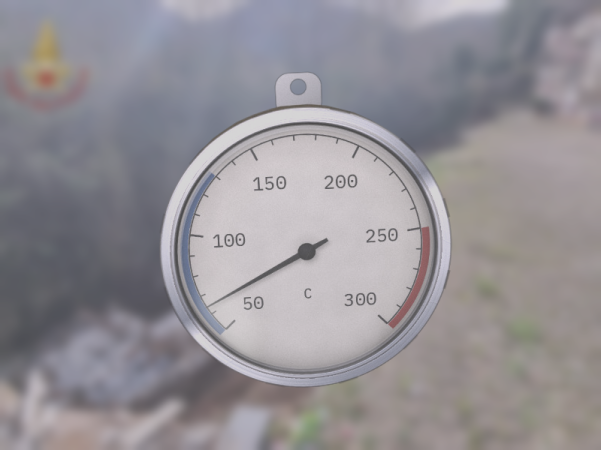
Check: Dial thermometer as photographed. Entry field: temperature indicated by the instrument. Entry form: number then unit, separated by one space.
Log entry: 65 °C
